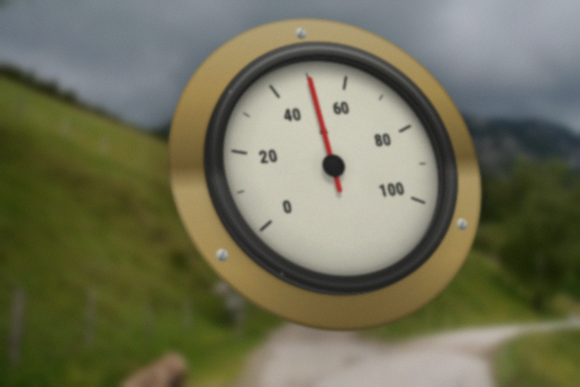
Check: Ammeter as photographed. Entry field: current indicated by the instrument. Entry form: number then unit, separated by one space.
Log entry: 50 A
